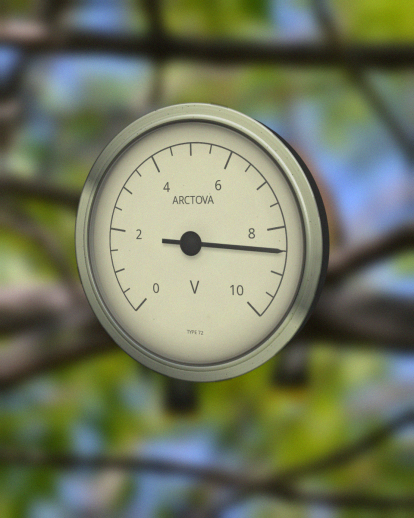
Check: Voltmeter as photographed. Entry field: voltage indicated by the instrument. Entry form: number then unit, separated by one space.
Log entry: 8.5 V
